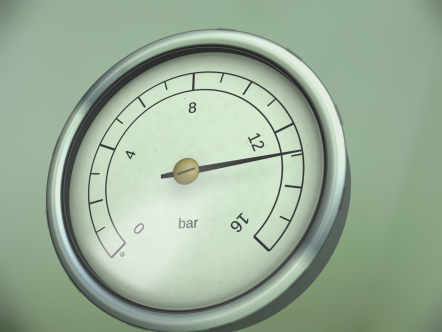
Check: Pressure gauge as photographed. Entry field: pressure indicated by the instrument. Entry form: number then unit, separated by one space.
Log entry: 13 bar
